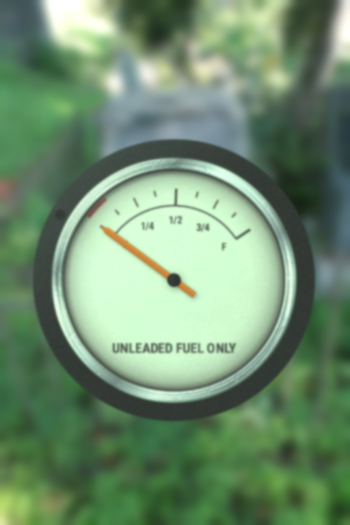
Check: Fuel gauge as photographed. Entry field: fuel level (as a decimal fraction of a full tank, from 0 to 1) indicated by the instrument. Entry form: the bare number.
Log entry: 0
